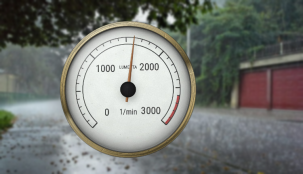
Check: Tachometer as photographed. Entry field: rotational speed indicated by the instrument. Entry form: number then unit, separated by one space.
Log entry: 1600 rpm
